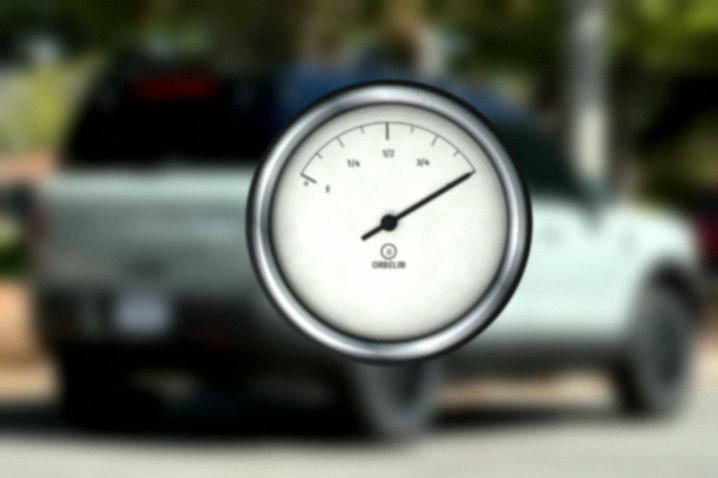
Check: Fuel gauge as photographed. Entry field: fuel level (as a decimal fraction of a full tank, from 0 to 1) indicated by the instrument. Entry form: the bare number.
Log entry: 1
